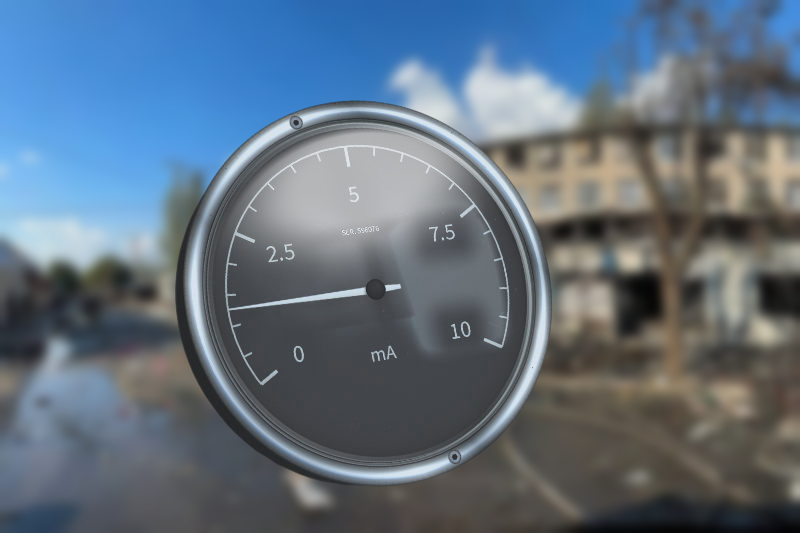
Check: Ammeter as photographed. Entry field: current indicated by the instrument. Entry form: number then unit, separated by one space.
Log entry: 1.25 mA
